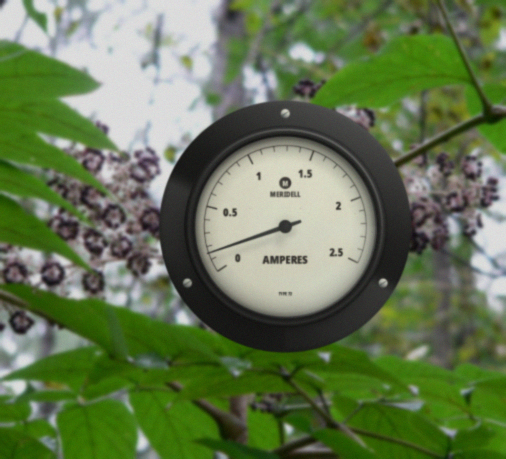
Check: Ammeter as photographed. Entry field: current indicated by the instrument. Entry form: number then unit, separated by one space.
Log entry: 0.15 A
